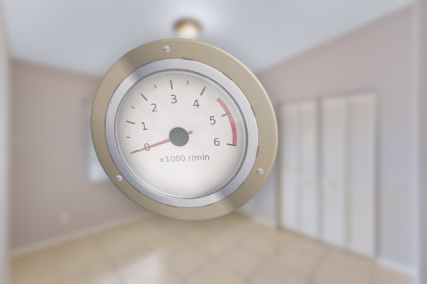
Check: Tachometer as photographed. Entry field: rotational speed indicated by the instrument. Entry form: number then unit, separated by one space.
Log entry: 0 rpm
